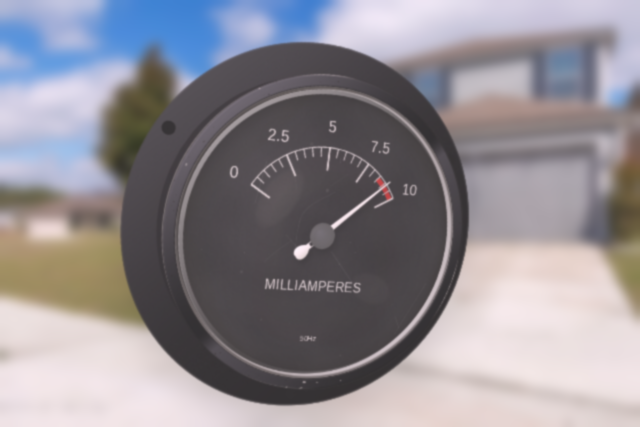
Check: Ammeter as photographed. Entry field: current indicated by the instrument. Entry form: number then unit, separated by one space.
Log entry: 9 mA
